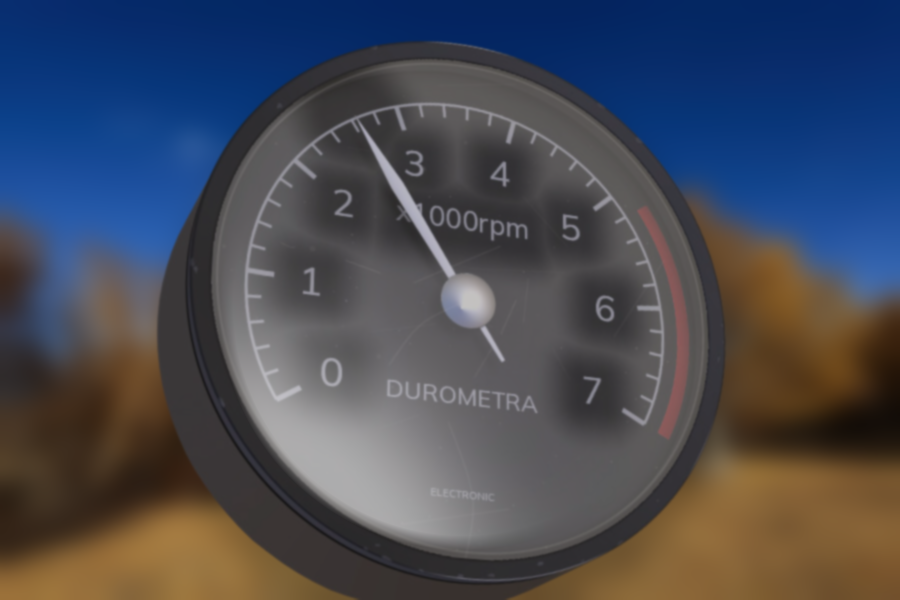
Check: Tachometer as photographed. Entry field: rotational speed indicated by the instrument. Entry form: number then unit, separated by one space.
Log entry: 2600 rpm
